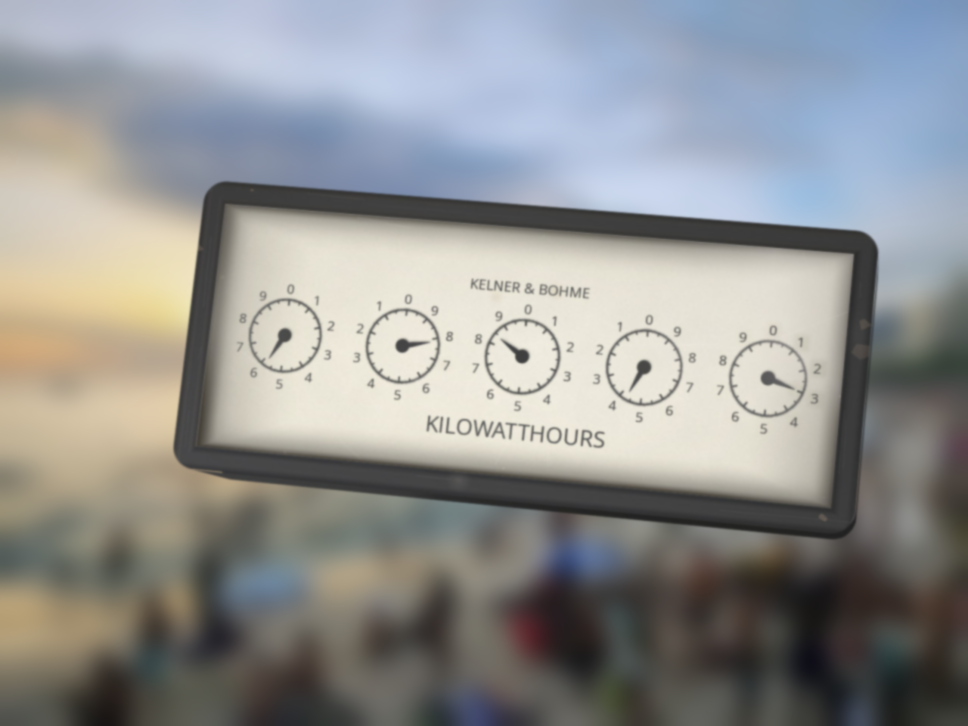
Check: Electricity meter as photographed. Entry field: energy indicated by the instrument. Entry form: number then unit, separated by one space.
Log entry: 57843 kWh
